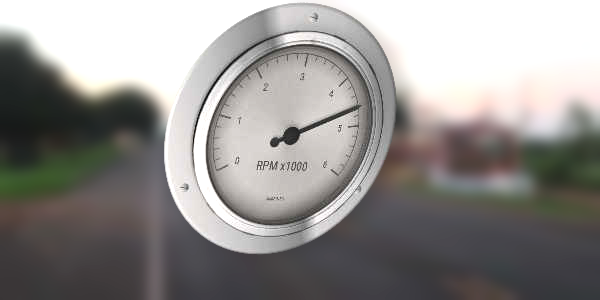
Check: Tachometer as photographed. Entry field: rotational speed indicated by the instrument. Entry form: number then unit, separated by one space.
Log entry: 4600 rpm
